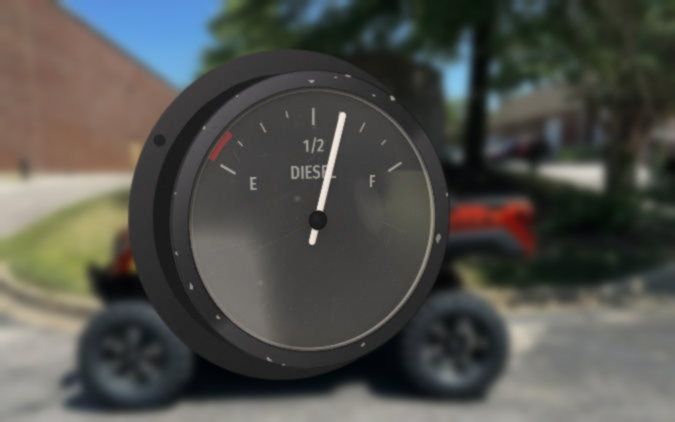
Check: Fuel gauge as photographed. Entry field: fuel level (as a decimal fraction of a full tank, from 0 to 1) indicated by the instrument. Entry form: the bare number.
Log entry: 0.625
